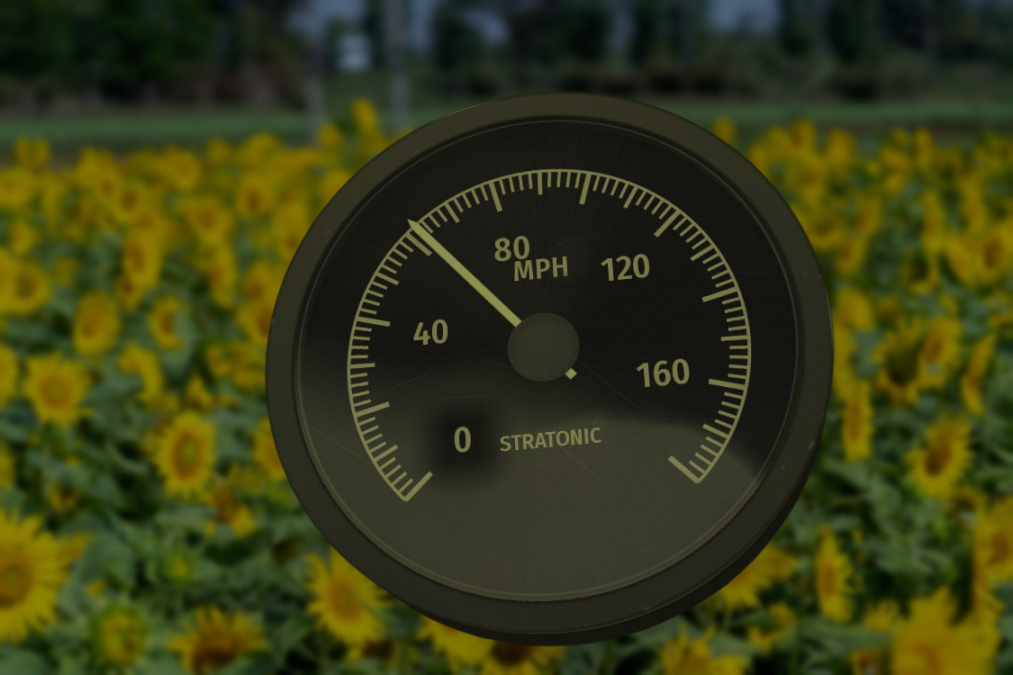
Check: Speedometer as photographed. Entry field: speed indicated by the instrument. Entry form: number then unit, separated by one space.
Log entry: 62 mph
